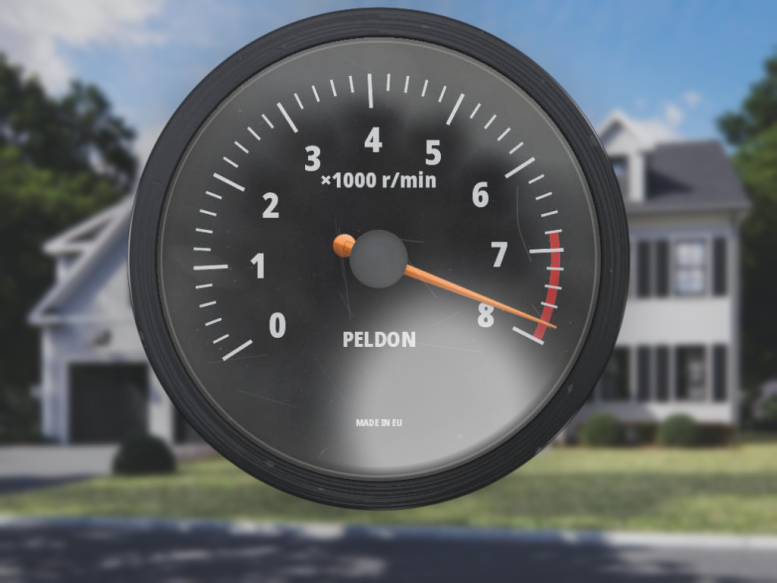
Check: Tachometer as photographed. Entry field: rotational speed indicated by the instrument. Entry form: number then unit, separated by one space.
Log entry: 7800 rpm
